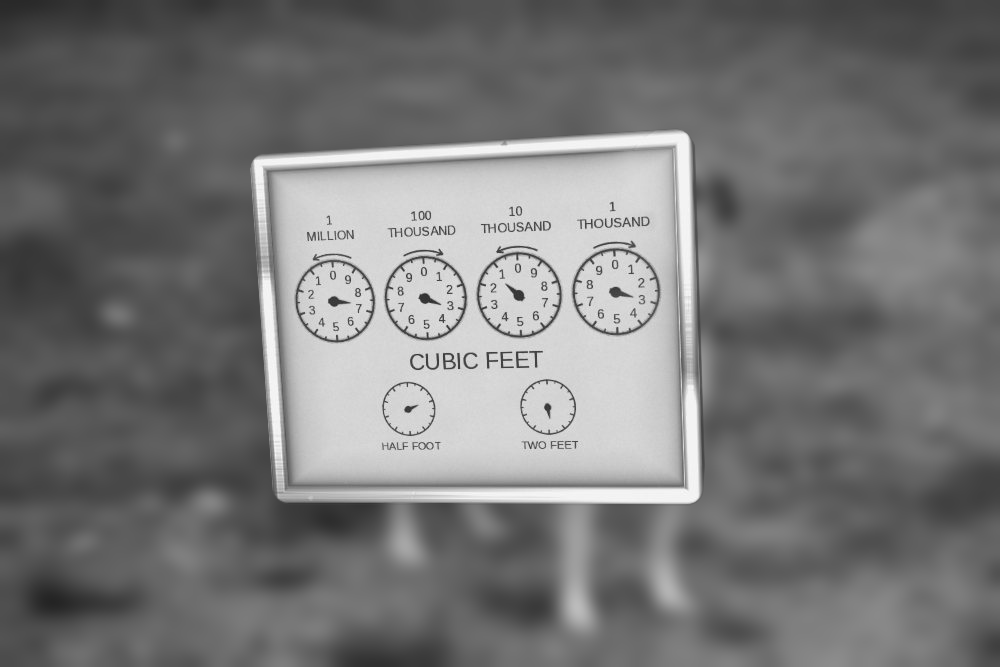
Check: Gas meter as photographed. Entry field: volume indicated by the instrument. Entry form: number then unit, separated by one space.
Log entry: 731300 ft³
